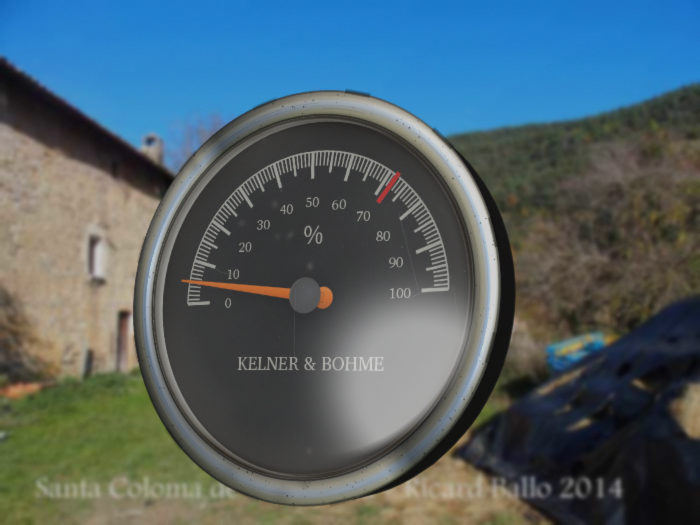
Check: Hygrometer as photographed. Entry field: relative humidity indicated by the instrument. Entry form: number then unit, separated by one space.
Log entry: 5 %
